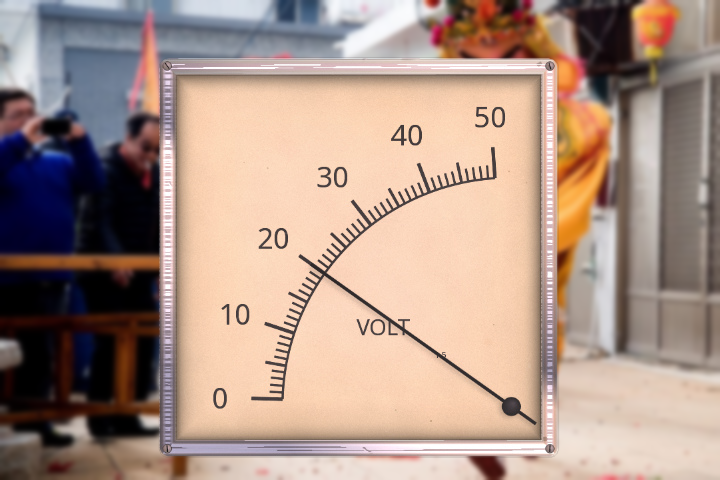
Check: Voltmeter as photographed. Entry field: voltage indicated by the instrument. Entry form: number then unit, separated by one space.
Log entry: 20 V
